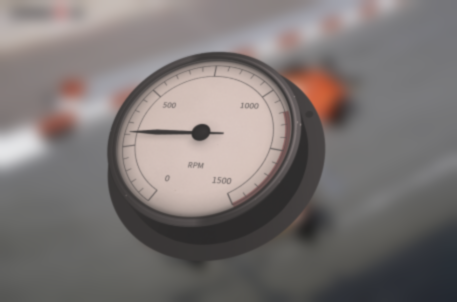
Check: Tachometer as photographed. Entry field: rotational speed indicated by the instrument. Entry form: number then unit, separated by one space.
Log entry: 300 rpm
